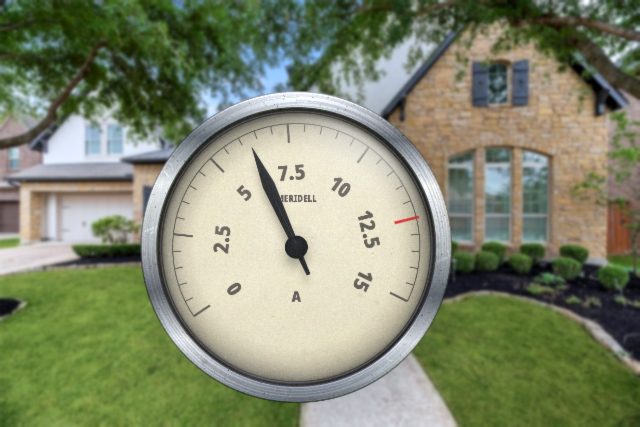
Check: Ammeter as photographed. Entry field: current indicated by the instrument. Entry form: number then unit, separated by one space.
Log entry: 6.25 A
